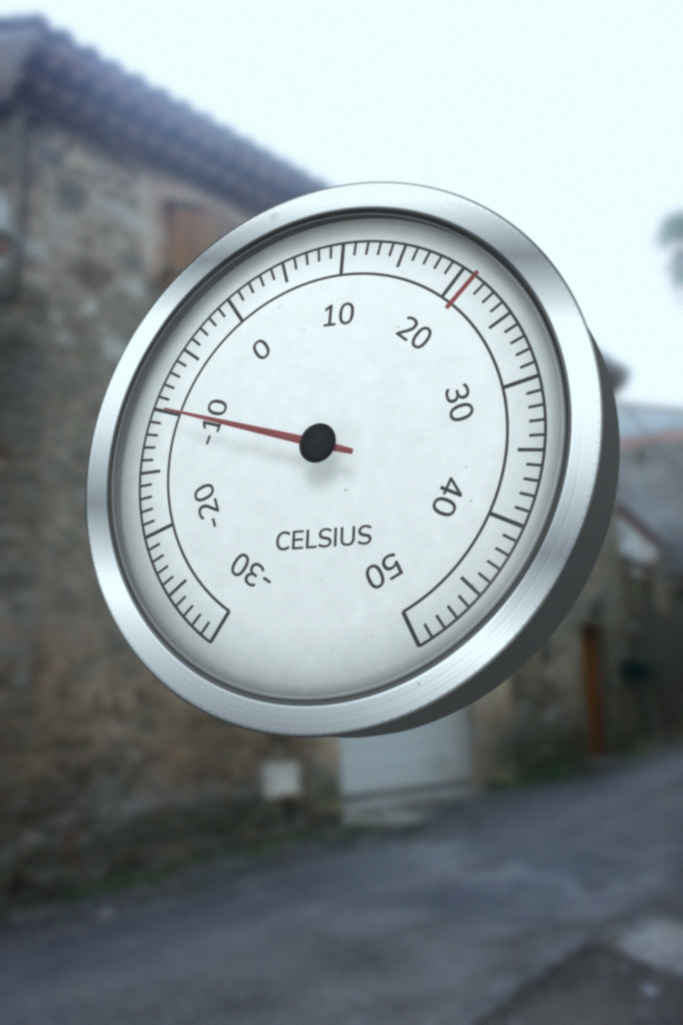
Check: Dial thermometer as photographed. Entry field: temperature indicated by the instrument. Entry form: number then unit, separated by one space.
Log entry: -10 °C
